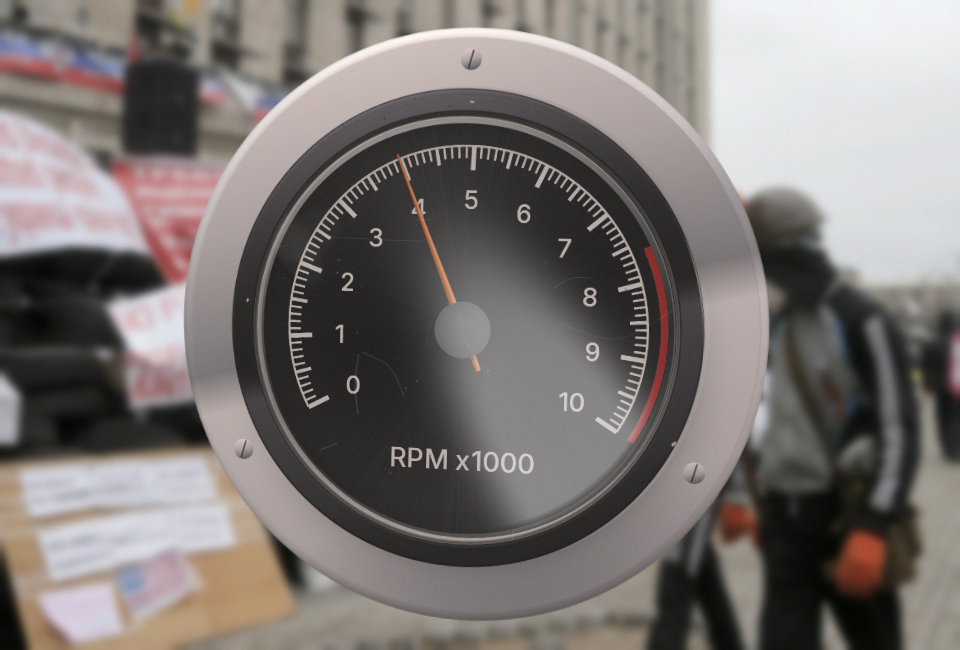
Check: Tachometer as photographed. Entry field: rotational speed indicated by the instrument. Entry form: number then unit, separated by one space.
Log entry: 4000 rpm
